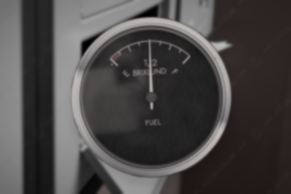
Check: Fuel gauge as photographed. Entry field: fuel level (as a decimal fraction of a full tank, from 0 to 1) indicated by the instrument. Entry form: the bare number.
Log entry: 0.5
